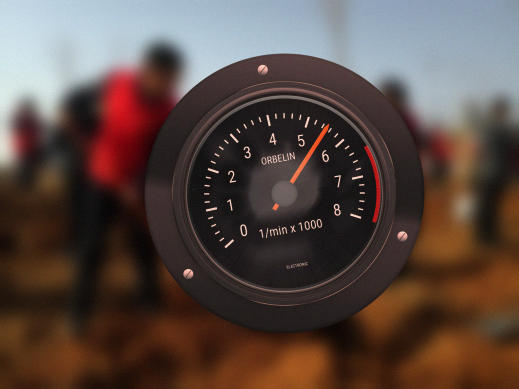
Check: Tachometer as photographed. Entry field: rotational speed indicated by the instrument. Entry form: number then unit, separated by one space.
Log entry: 5500 rpm
